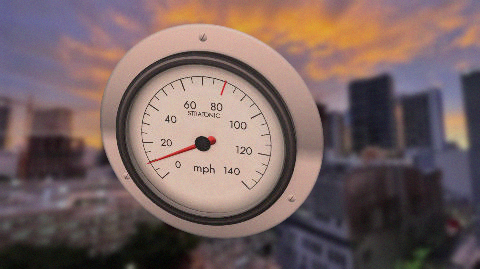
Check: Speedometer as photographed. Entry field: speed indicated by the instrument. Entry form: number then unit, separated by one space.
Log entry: 10 mph
